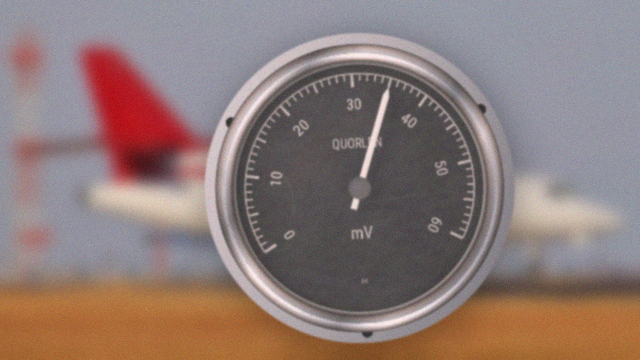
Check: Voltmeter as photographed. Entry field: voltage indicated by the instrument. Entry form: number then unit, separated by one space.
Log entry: 35 mV
